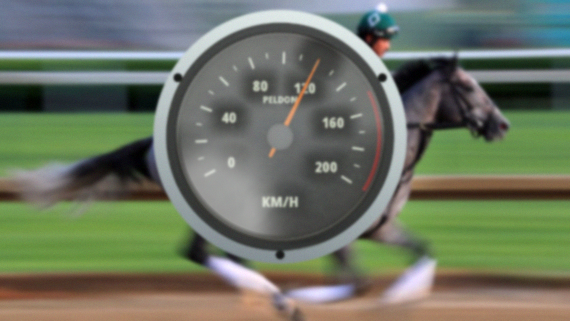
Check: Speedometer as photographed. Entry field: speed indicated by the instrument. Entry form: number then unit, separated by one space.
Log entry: 120 km/h
